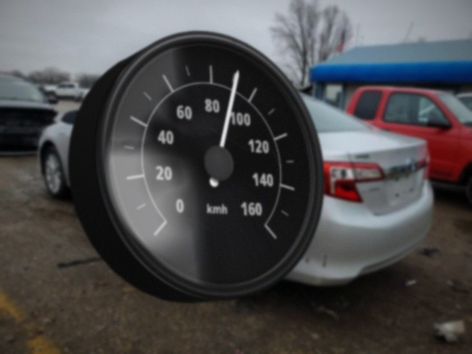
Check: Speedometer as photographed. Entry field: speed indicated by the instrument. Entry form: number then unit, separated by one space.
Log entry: 90 km/h
